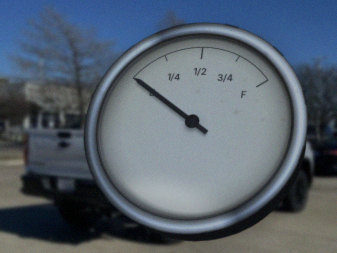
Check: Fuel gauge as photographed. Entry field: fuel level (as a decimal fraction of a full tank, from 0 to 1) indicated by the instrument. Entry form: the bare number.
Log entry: 0
